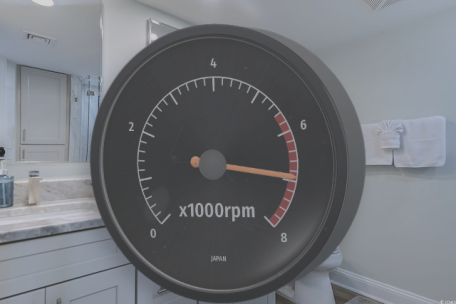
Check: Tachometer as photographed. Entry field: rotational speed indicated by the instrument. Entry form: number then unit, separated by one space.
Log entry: 6900 rpm
